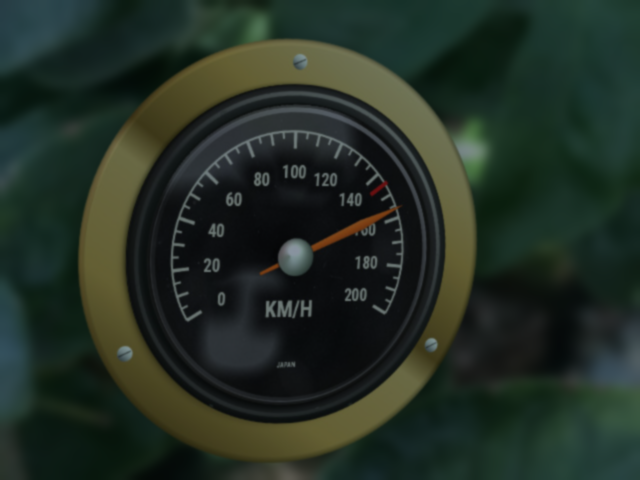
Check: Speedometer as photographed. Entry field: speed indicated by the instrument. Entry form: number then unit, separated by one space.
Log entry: 155 km/h
